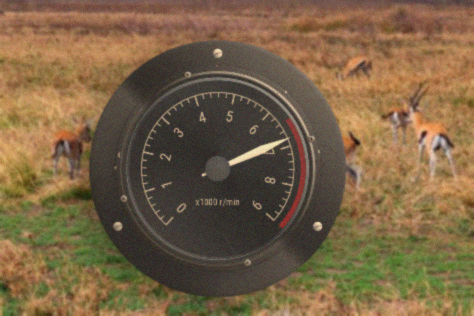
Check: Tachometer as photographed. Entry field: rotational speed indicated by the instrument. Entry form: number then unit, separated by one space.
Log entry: 6800 rpm
